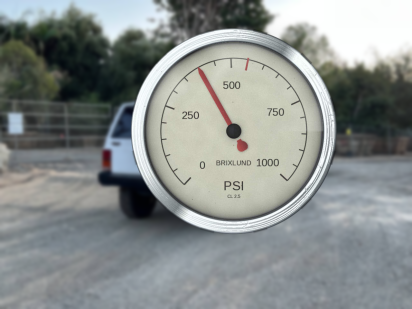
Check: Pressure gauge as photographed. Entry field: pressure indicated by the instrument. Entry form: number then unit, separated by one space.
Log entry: 400 psi
